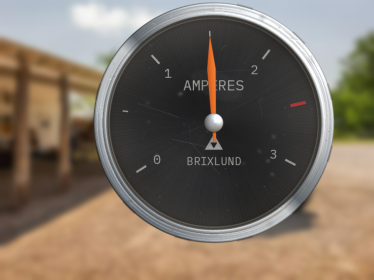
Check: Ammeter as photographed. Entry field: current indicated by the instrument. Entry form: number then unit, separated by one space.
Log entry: 1.5 A
